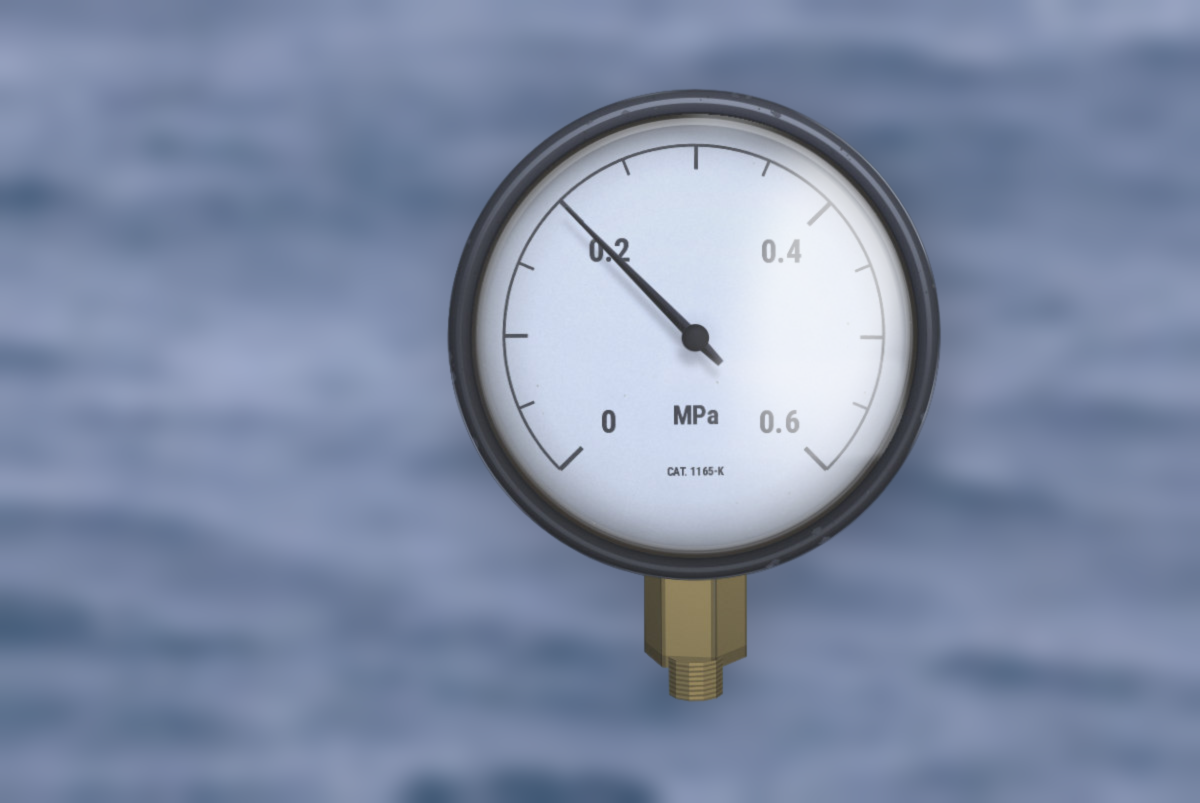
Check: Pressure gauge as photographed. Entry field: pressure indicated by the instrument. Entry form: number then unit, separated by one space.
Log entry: 0.2 MPa
